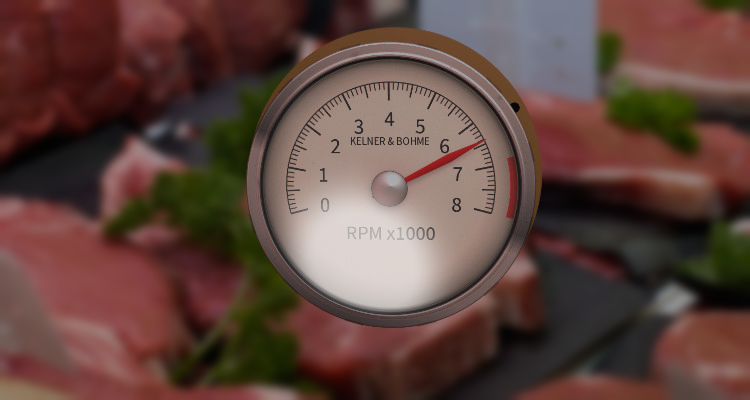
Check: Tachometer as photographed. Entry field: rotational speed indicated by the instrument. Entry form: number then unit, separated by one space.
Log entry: 6400 rpm
